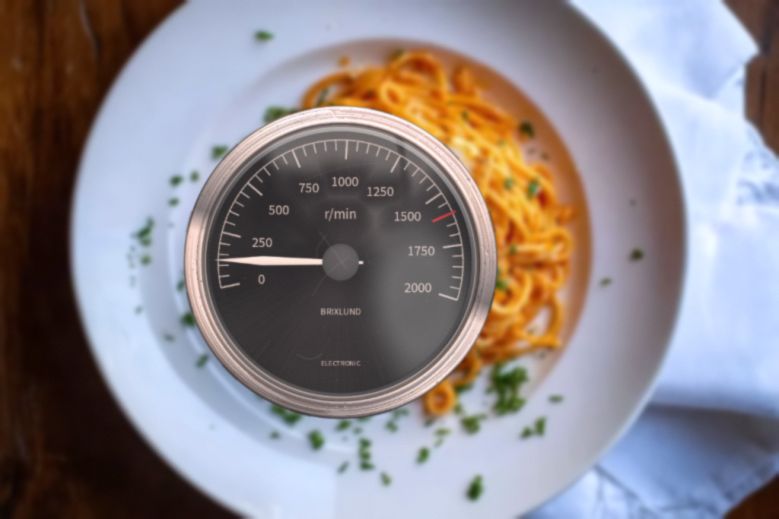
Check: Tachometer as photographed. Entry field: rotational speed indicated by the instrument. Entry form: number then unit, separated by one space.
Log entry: 125 rpm
